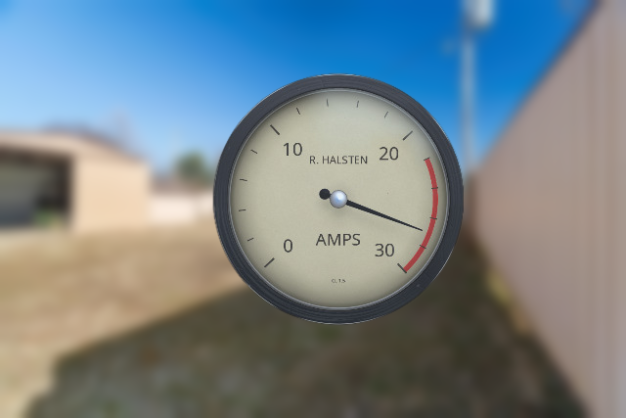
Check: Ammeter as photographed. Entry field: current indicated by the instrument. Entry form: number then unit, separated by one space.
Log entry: 27 A
